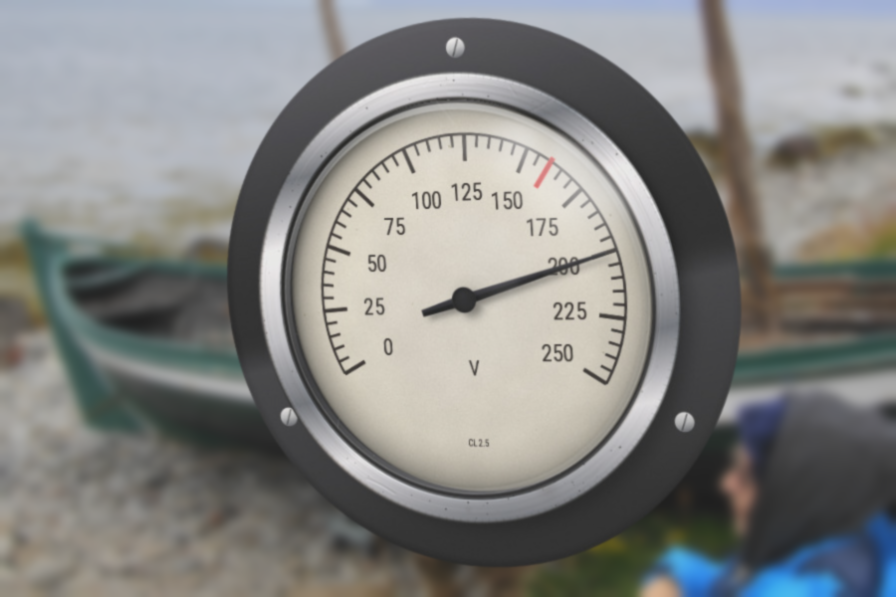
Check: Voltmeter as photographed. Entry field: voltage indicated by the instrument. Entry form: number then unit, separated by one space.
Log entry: 200 V
